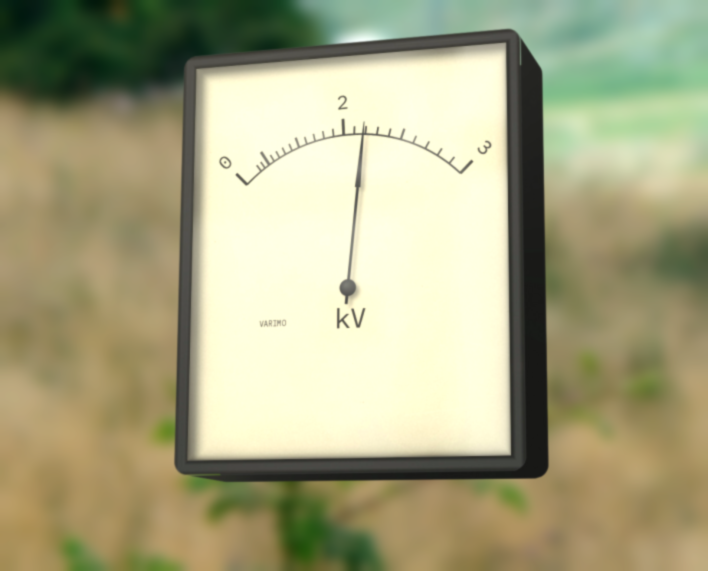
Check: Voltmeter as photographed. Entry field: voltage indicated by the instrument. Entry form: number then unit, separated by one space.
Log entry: 2.2 kV
